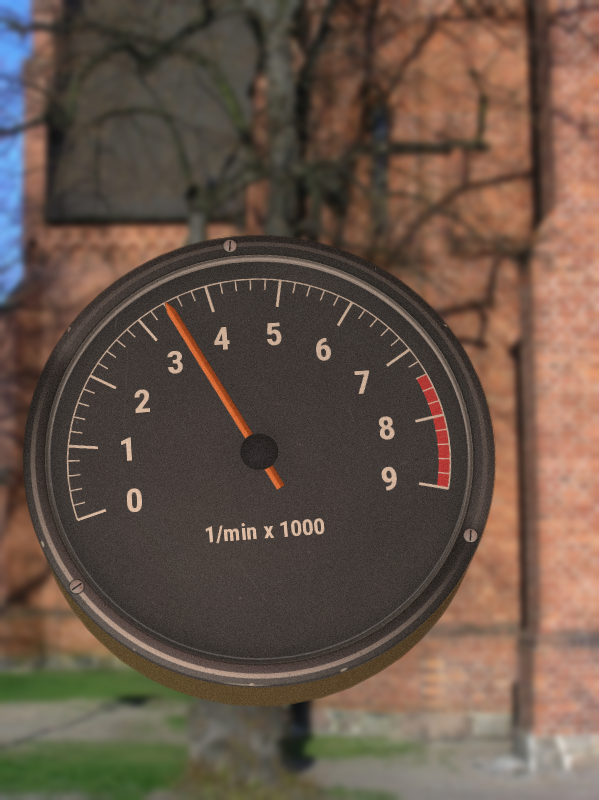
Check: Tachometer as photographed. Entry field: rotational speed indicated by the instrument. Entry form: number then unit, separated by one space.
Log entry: 3400 rpm
